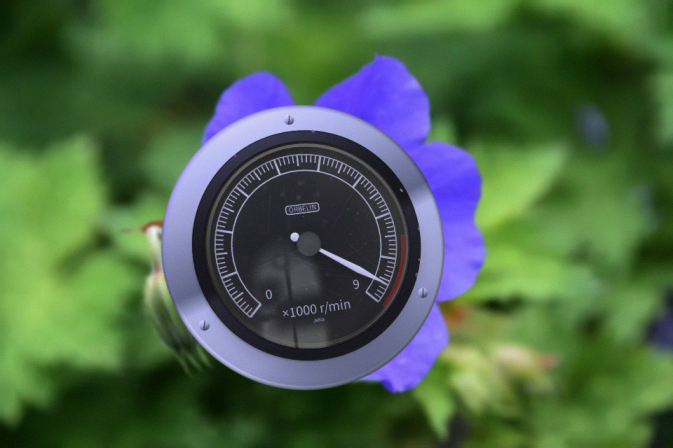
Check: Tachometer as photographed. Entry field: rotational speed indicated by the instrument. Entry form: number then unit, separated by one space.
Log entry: 8600 rpm
